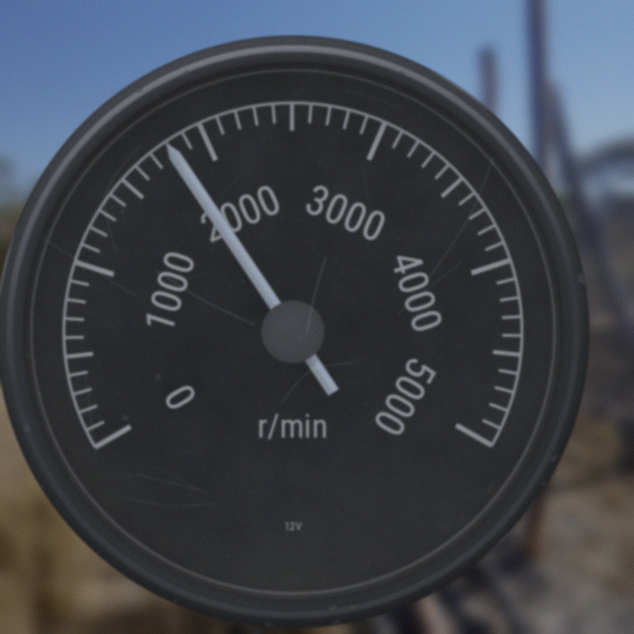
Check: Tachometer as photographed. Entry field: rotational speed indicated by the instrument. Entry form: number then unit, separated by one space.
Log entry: 1800 rpm
